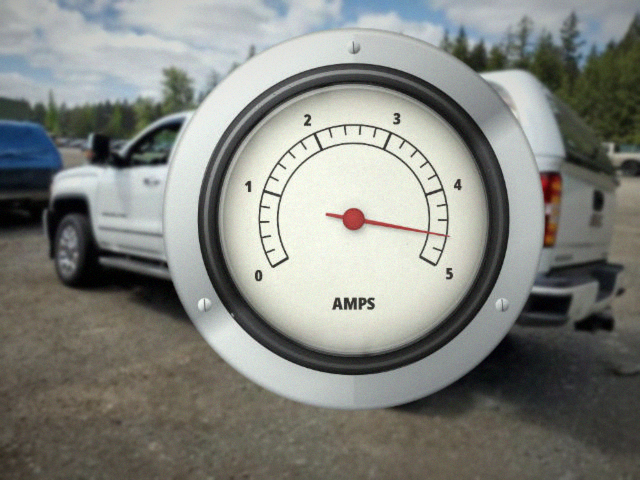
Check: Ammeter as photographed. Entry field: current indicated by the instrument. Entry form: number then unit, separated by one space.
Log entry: 4.6 A
